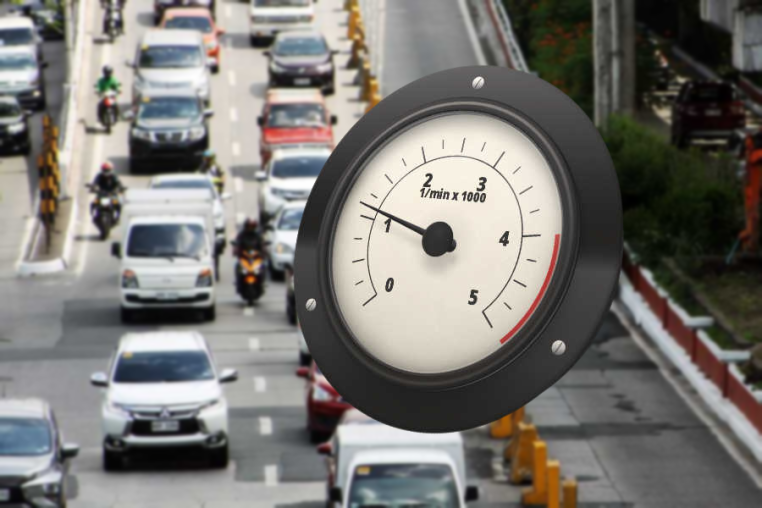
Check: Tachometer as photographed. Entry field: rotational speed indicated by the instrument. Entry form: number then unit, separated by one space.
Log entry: 1125 rpm
